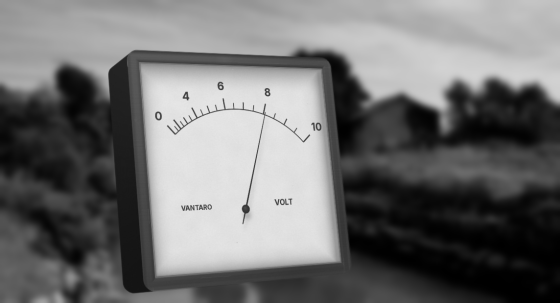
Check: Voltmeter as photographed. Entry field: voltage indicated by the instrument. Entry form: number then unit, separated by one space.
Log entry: 8 V
